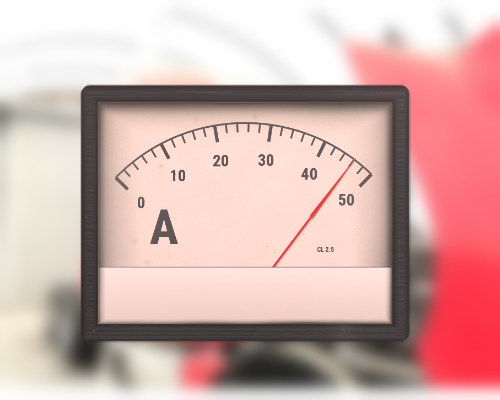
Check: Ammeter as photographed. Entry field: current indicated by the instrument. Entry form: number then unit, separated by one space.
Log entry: 46 A
